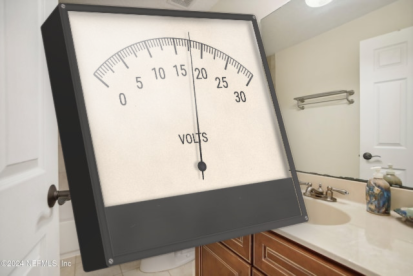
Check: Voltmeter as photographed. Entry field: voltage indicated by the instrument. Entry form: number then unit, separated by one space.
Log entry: 17.5 V
